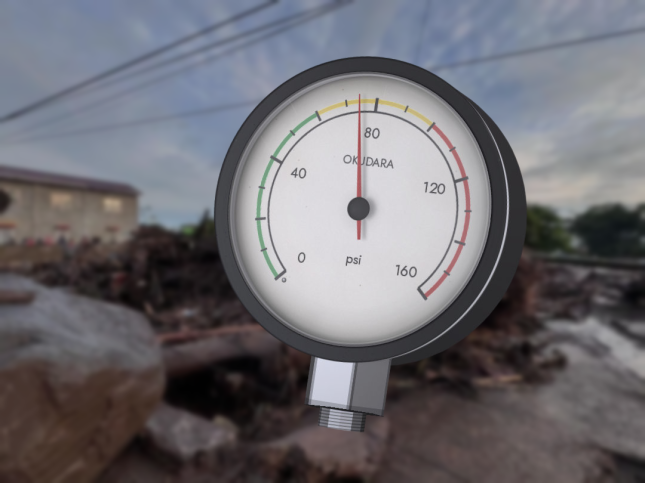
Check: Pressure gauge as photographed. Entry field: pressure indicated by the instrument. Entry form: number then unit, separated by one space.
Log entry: 75 psi
